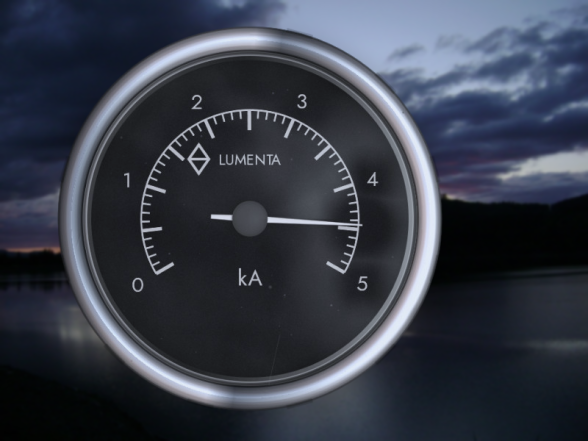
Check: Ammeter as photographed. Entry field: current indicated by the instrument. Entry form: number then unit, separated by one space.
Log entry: 4.45 kA
